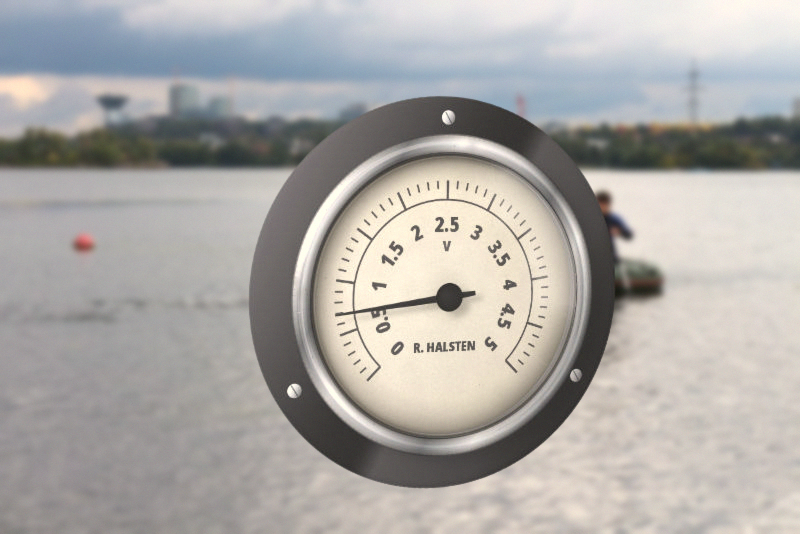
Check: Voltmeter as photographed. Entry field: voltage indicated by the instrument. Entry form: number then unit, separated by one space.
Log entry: 0.7 V
